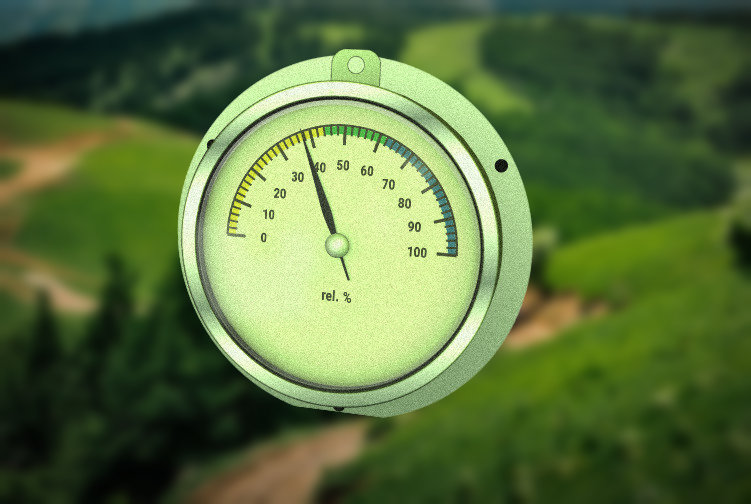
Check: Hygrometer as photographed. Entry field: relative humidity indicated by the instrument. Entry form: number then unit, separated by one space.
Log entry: 38 %
